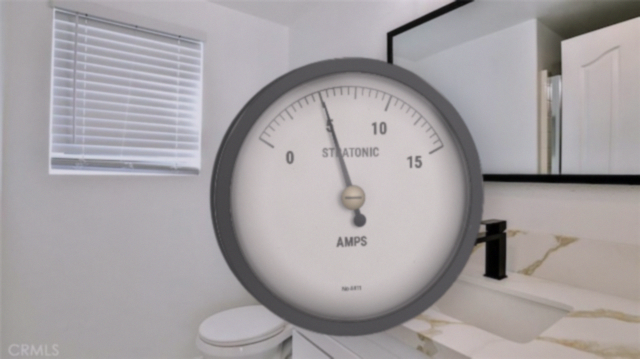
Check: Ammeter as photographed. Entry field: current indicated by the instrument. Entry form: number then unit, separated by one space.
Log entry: 5 A
